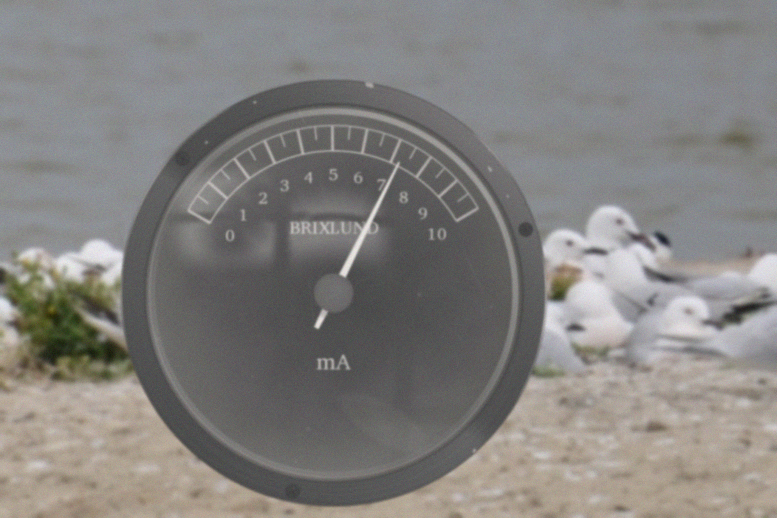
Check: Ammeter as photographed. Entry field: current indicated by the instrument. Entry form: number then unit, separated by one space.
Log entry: 7.25 mA
